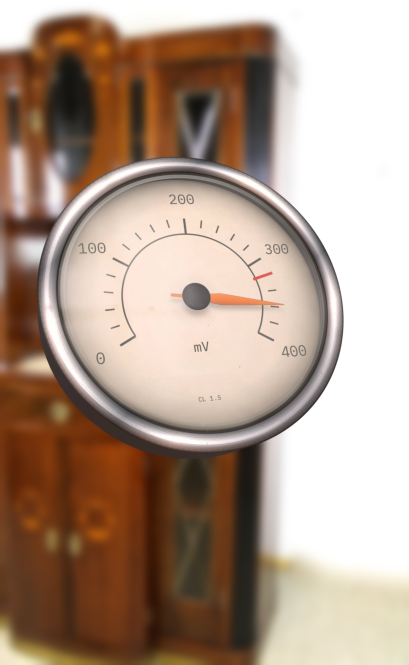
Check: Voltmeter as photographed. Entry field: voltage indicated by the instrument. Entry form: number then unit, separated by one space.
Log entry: 360 mV
